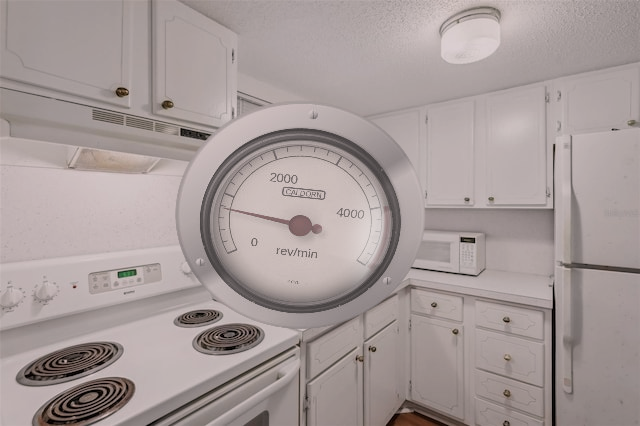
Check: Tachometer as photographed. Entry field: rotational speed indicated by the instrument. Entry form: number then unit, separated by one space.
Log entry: 800 rpm
